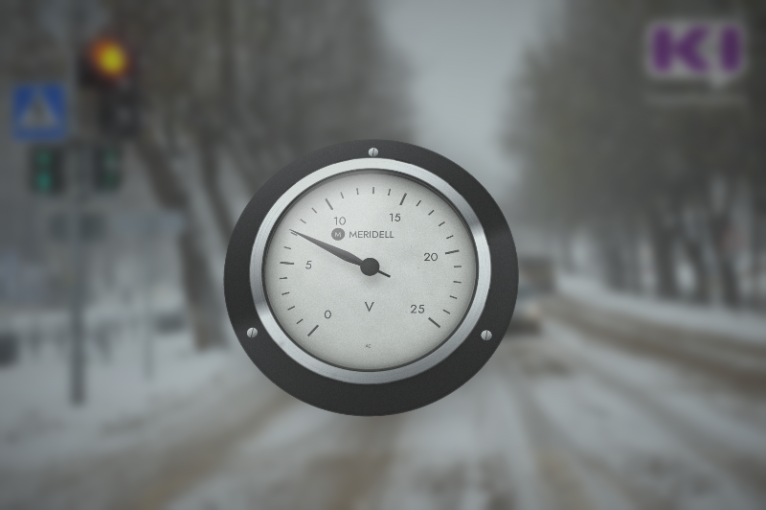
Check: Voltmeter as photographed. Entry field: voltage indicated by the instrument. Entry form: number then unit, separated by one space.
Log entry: 7 V
